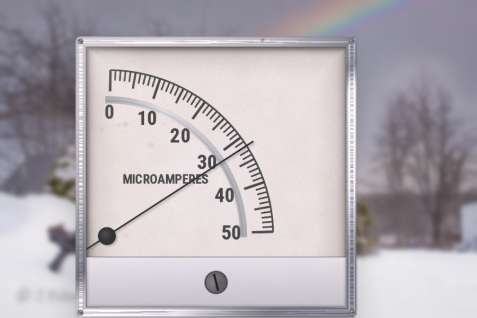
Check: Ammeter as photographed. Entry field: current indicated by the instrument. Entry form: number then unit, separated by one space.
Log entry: 32 µA
